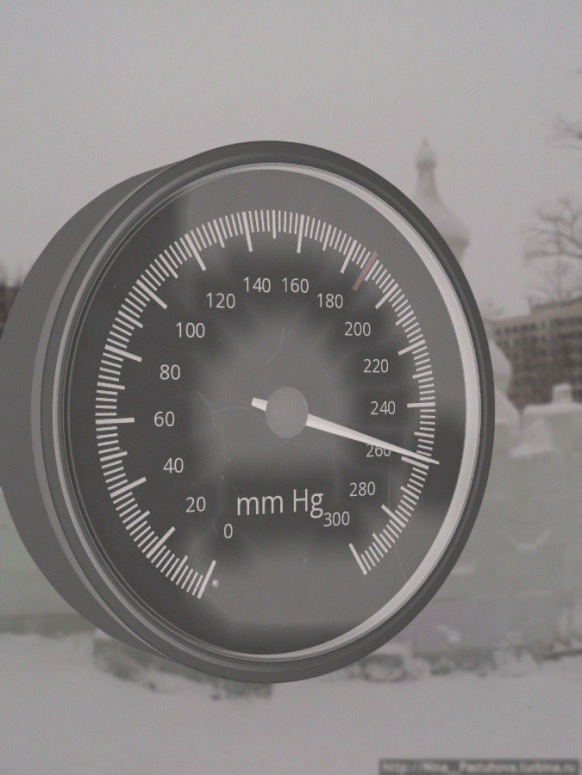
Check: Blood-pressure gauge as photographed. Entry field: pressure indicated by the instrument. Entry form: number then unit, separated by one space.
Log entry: 258 mmHg
